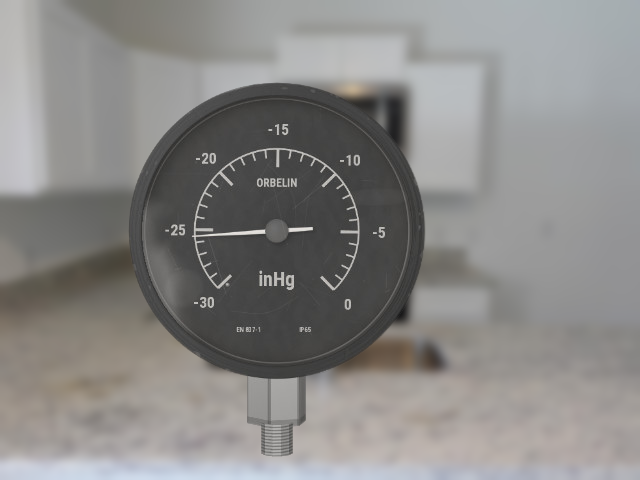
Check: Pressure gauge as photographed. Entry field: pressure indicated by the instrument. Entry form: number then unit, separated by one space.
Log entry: -25.5 inHg
